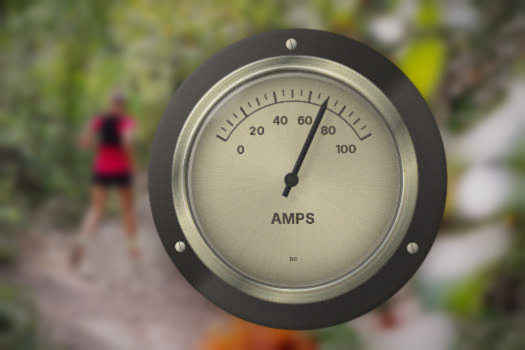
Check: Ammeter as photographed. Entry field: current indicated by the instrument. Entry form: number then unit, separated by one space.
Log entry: 70 A
